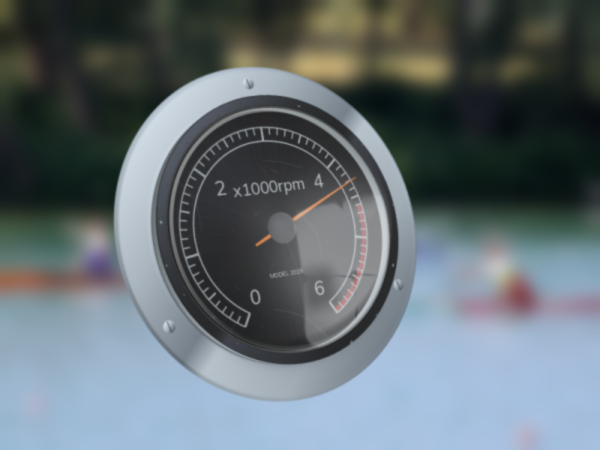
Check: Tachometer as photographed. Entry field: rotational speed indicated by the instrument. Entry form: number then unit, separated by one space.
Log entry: 4300 rpm
